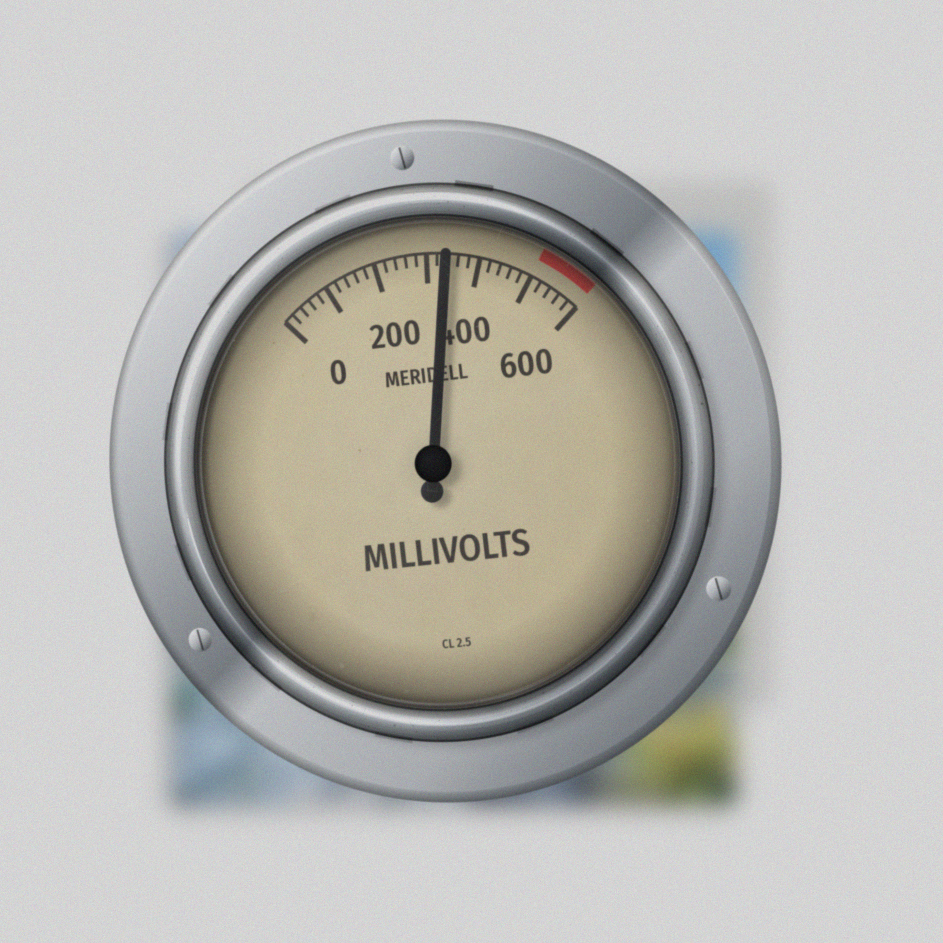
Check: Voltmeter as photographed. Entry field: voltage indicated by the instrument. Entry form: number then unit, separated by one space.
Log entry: 340 mV
